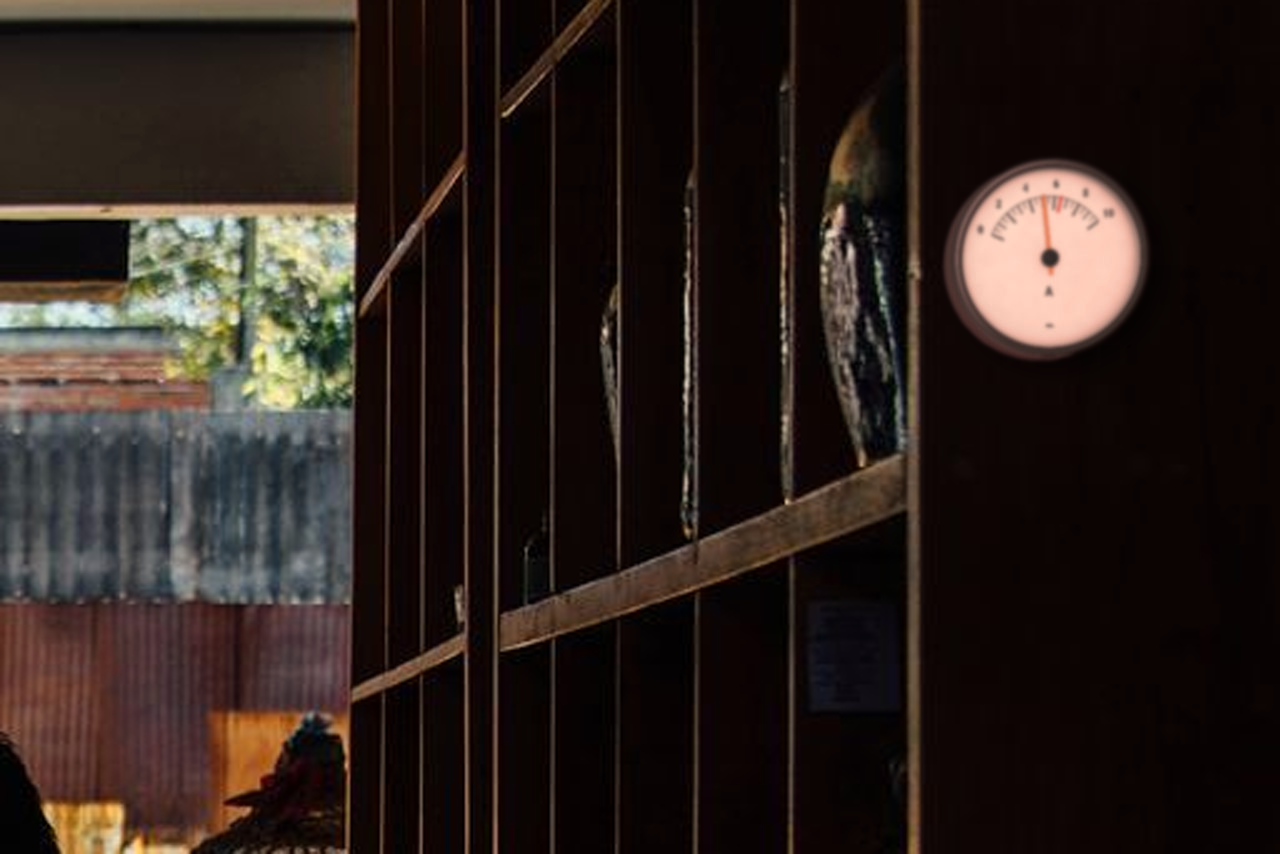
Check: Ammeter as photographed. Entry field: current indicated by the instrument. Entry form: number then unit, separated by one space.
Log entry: 5 A
